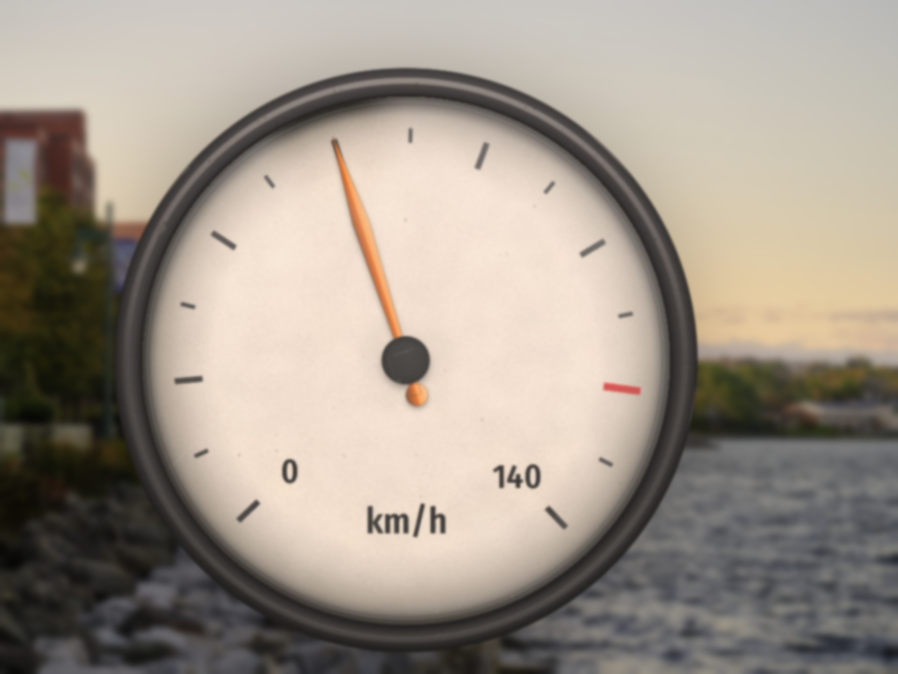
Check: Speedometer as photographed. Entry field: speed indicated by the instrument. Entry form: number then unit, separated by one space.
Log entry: 60 km/h
